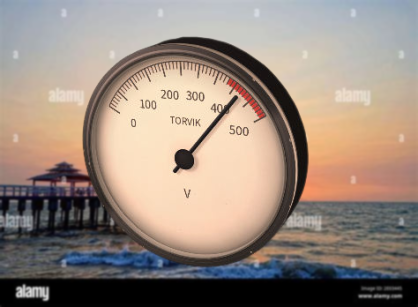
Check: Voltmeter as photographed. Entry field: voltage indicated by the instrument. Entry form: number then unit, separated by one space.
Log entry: 420 V
